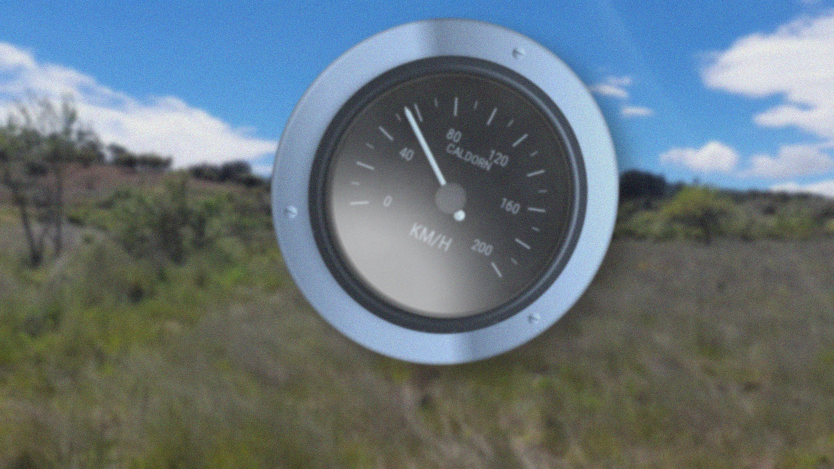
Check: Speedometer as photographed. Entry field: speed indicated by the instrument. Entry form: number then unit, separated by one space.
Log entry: 55 km/h
